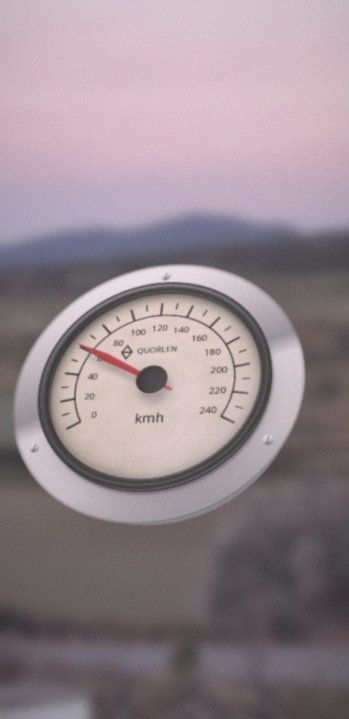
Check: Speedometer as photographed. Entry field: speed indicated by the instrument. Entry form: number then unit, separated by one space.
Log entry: 60 km/h
